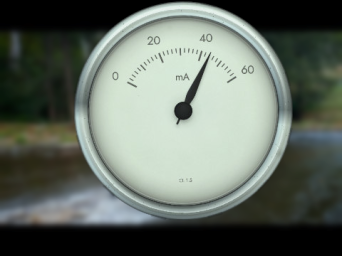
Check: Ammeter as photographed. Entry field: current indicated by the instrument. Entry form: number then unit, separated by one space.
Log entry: 44 mA
